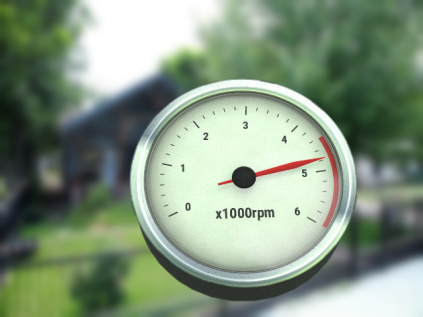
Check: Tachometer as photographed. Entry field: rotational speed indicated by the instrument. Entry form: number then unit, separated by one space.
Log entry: 4800 rpm
